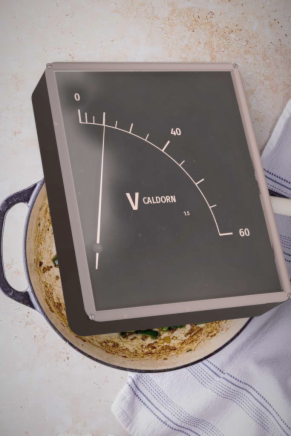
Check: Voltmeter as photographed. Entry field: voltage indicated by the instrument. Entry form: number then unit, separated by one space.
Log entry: 20 V
